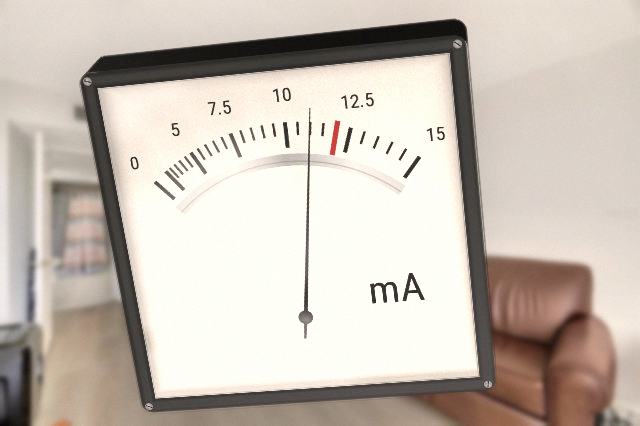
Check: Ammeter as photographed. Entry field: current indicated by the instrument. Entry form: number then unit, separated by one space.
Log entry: 11 mA
